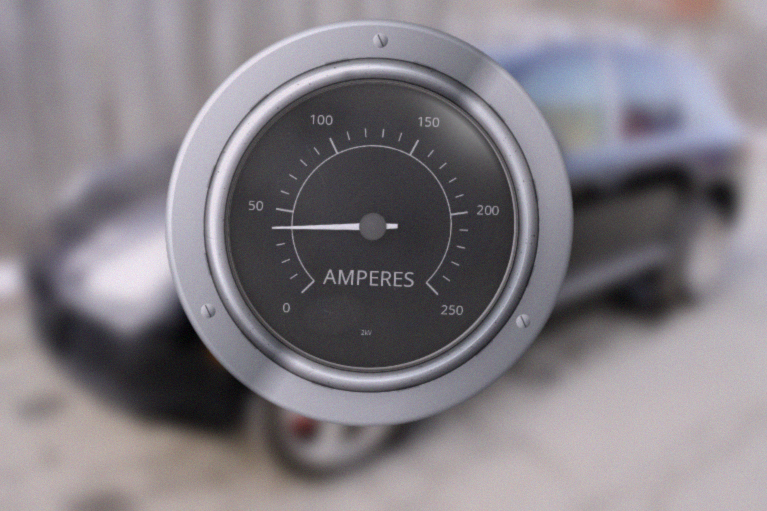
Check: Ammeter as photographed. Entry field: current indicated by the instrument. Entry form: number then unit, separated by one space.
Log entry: 40 A
